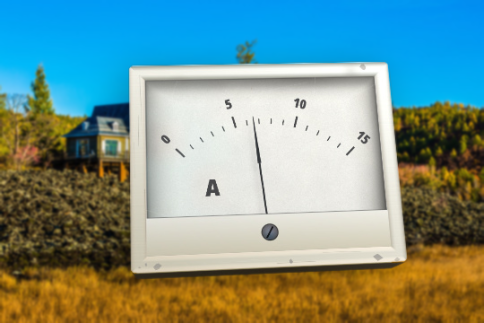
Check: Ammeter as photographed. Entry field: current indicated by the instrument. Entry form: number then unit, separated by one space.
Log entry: 6.5 A
